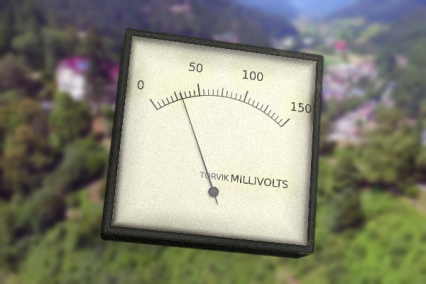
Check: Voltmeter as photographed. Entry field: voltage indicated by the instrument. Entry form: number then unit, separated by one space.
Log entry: 30 mV
